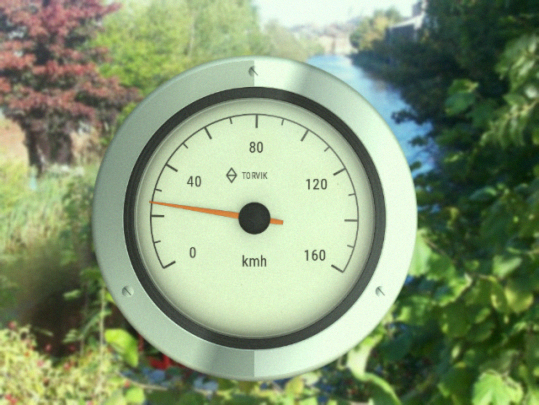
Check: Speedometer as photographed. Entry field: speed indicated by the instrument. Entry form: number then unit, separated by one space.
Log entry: 25 km/h
